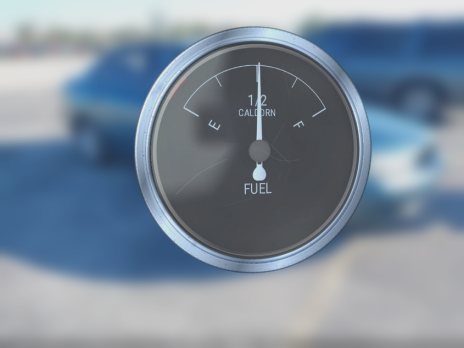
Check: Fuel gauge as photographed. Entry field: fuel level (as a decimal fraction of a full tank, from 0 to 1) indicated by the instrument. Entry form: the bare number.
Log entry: 0.5
